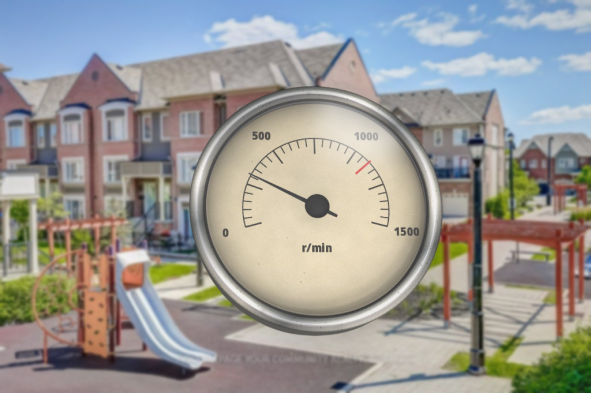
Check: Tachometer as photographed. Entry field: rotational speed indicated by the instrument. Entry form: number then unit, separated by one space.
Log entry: 300 rpm
